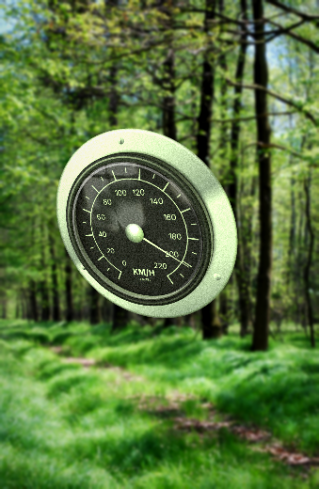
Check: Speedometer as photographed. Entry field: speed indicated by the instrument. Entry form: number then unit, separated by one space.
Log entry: 200 km/h
